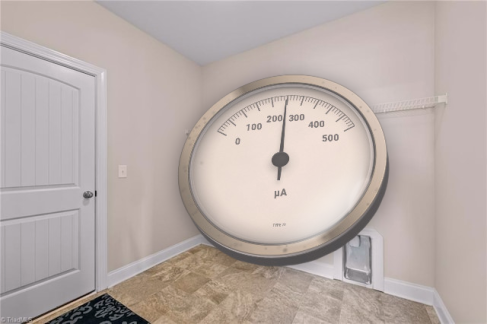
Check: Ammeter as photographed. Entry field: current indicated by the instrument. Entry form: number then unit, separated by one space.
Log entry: 250 µA
